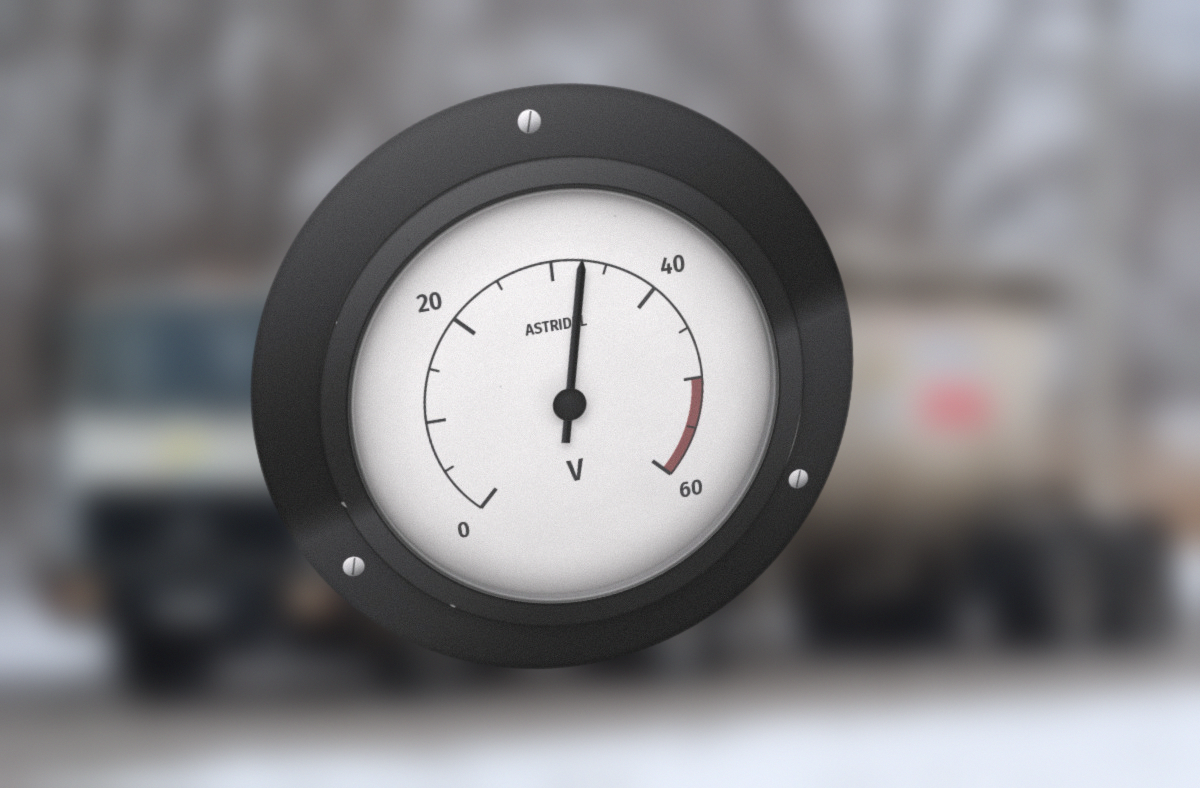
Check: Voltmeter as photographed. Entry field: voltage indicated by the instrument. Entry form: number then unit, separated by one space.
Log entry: 32.5 V
